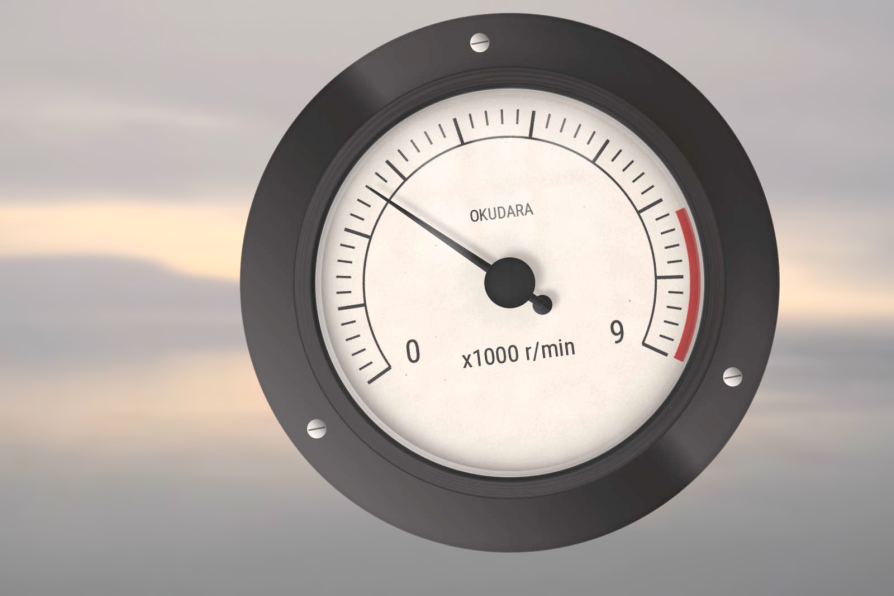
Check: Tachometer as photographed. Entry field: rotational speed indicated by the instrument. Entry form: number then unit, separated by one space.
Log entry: 2600 rpm
